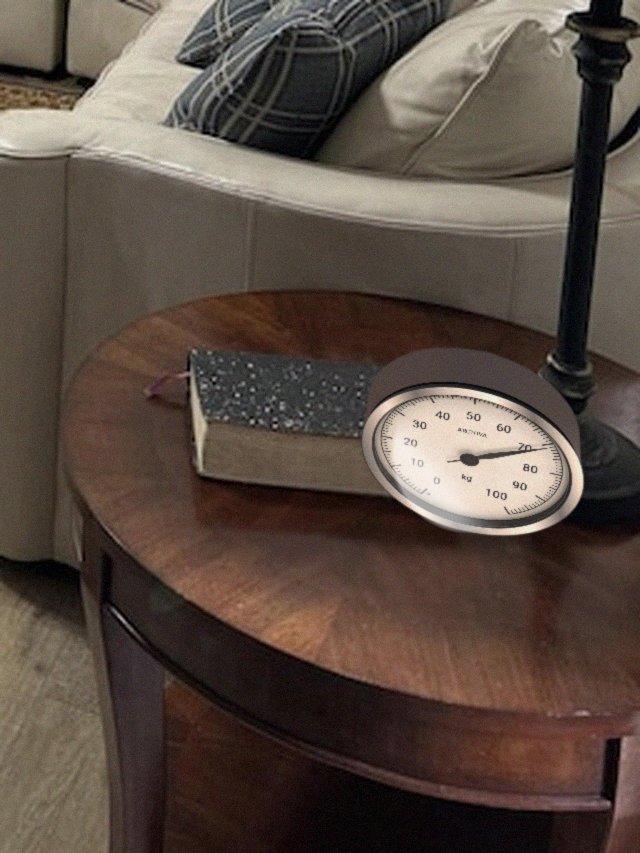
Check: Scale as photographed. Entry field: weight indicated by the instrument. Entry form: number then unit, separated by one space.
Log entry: 70 kg
